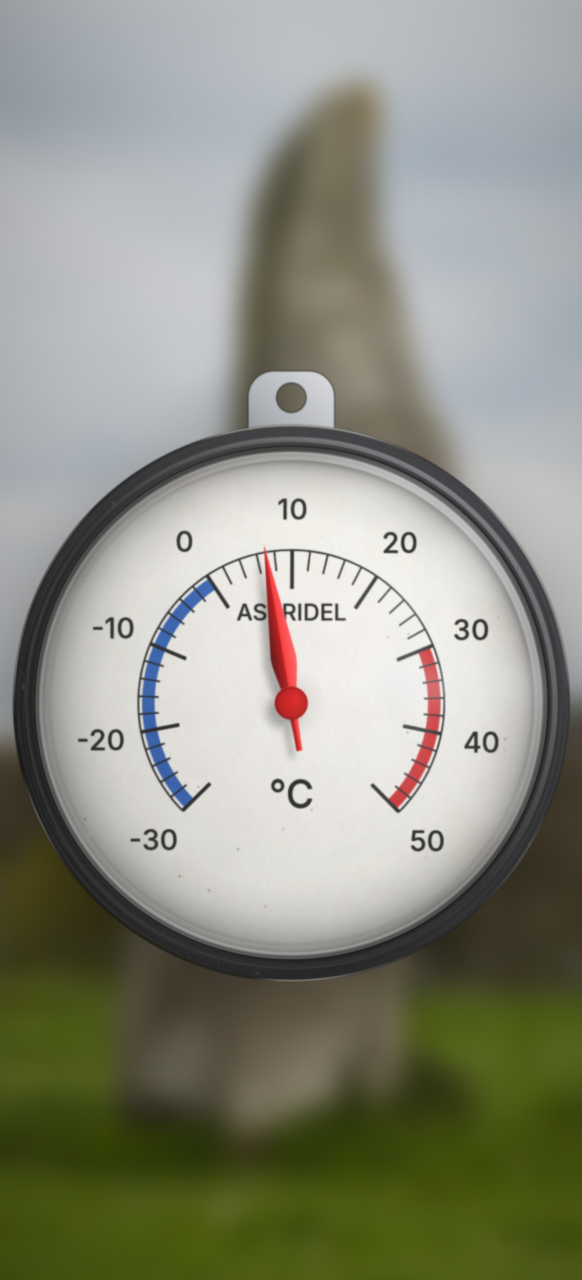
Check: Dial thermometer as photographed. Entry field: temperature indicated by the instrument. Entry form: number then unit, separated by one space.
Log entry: 7 °C
